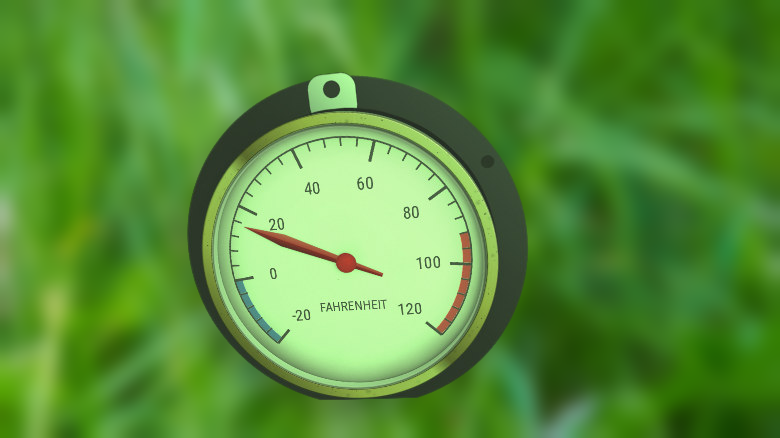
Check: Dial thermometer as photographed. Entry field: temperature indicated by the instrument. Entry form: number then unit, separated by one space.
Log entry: 16 °F
